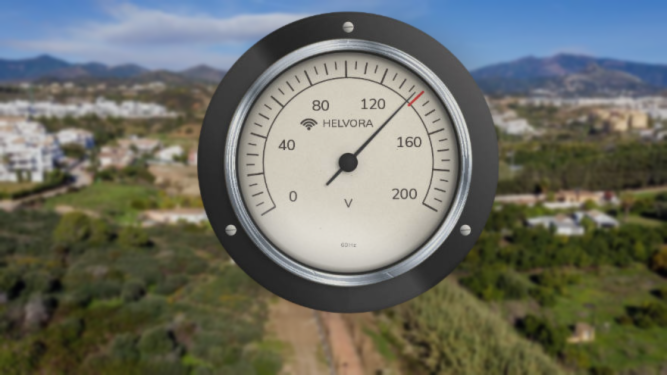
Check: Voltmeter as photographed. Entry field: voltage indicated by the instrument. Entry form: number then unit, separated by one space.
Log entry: 137.5 V
